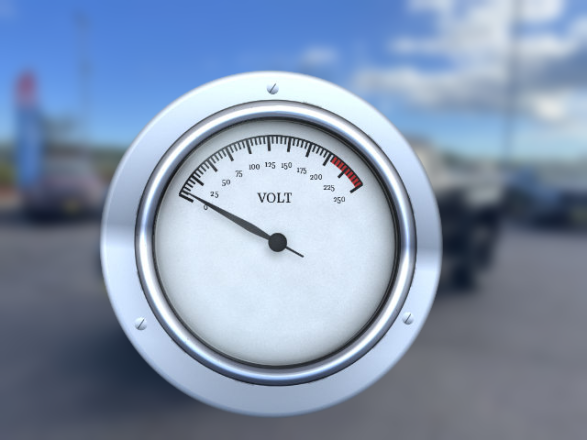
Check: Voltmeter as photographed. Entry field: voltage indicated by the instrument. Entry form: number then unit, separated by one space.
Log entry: 5 V
